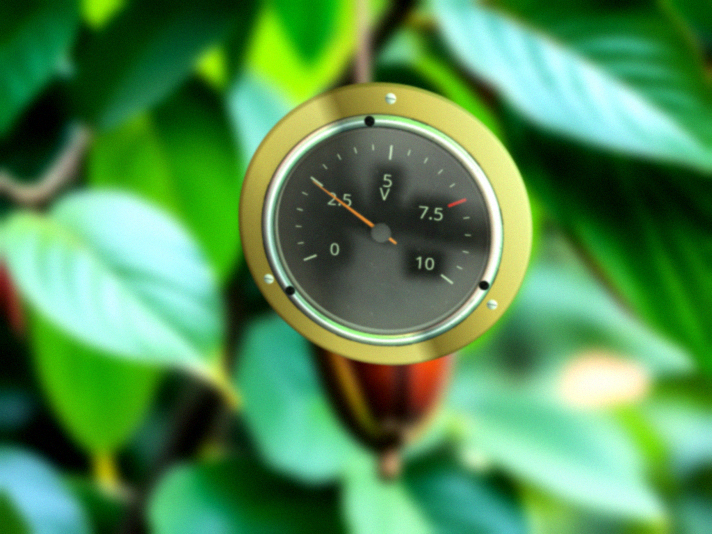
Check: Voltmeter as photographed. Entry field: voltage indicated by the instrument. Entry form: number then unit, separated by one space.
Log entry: 2.5 V
